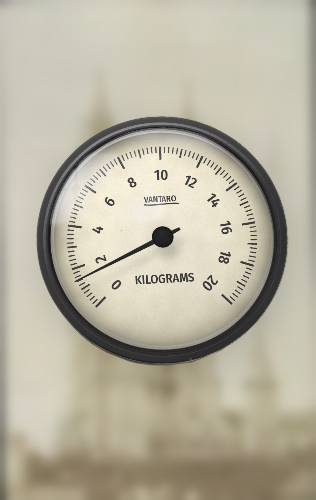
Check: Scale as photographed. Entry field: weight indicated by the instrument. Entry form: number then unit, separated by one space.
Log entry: 1.4 kg
